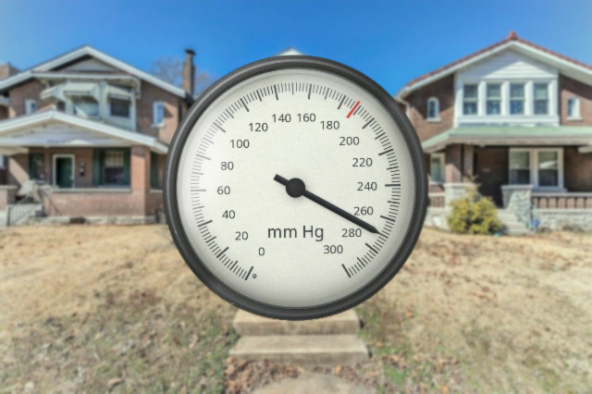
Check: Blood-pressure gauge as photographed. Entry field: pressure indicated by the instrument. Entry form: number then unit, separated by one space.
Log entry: 270 mmHg
